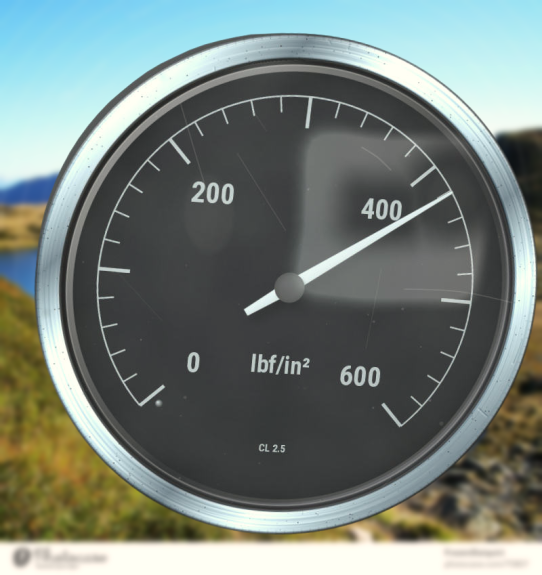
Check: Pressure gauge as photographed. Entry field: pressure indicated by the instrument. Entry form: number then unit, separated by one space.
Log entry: 420 psi
